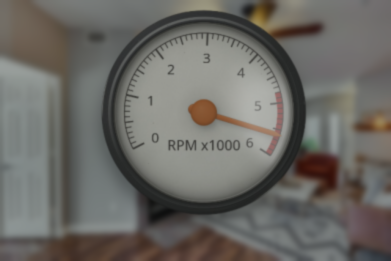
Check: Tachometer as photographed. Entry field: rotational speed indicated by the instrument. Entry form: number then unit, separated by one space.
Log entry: 5600 rpm
